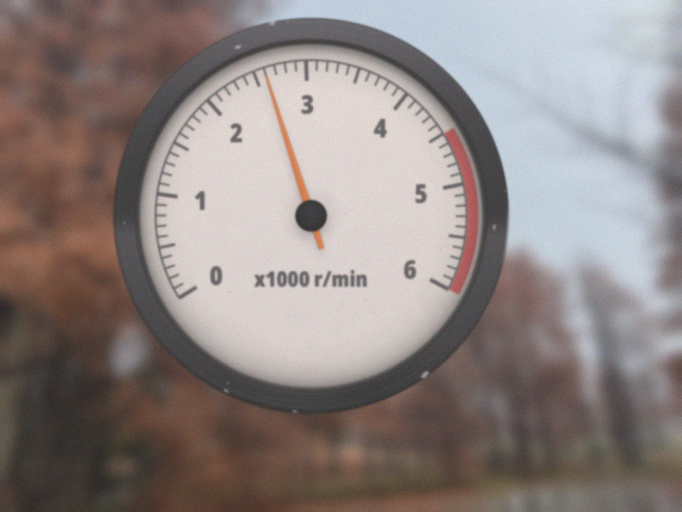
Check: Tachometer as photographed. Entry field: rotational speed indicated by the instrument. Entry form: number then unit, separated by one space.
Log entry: 2600 rpm
